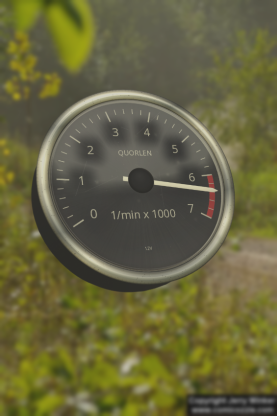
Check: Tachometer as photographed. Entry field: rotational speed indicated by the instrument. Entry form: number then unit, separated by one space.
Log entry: 6400 rpm
